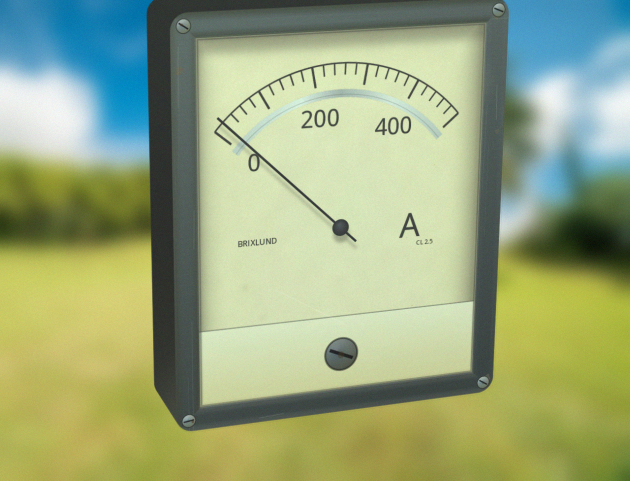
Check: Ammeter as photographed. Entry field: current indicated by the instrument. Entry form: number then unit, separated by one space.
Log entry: 20 A
